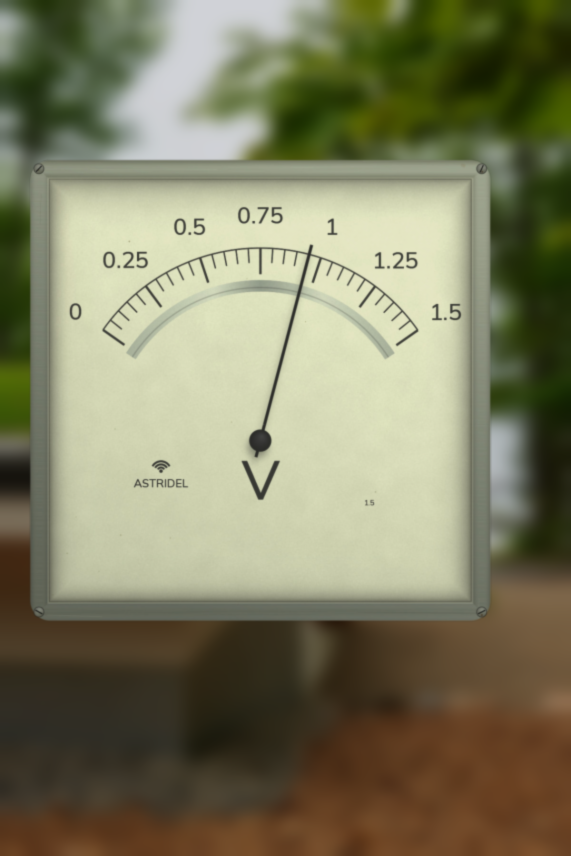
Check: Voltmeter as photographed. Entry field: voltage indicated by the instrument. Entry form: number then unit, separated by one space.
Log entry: 0.95 V
